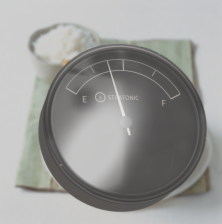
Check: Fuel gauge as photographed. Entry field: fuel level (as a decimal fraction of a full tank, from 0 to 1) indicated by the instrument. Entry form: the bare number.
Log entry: 0.375
